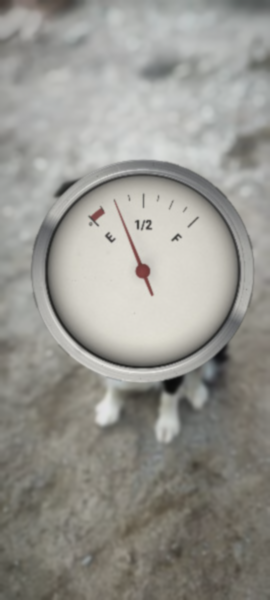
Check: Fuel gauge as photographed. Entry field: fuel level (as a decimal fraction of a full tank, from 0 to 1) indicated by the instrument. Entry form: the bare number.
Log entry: 0.25
